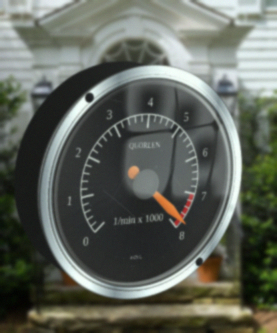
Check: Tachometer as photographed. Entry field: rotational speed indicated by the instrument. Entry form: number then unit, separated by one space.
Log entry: 7800 rpm
